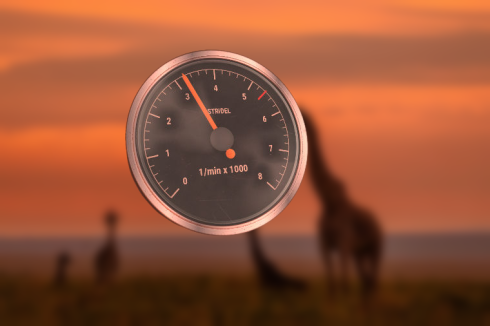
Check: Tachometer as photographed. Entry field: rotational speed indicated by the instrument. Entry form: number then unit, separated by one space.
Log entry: 3200 rpm
